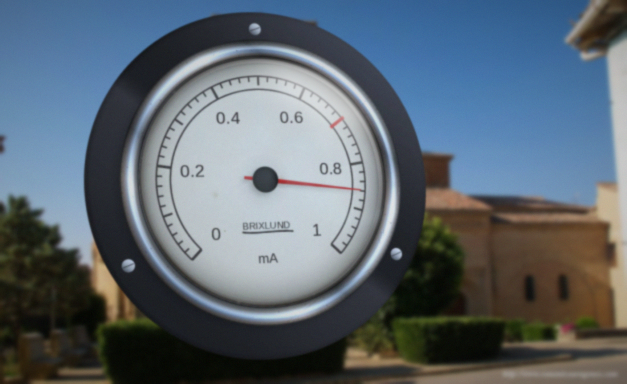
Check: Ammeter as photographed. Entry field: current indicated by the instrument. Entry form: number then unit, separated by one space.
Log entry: 0.86 mA
